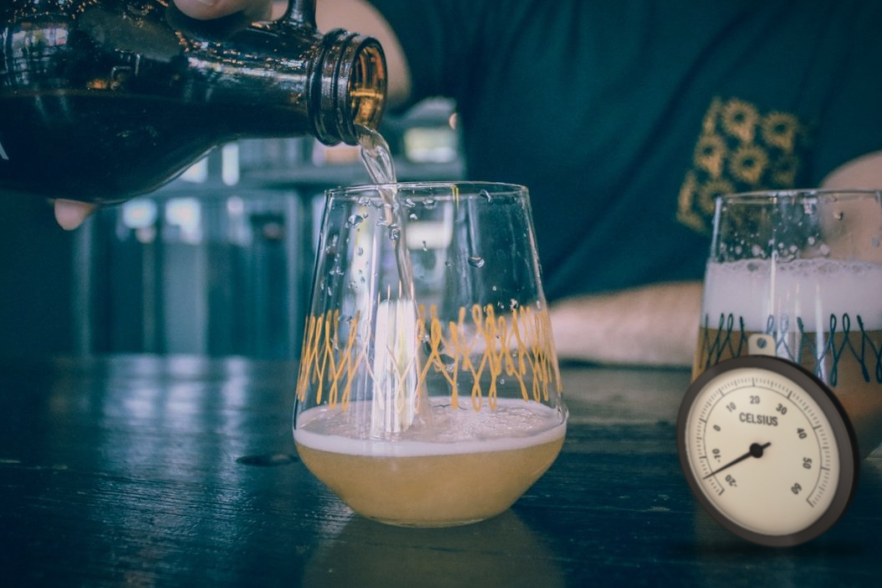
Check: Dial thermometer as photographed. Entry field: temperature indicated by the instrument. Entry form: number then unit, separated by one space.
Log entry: -15 °C
